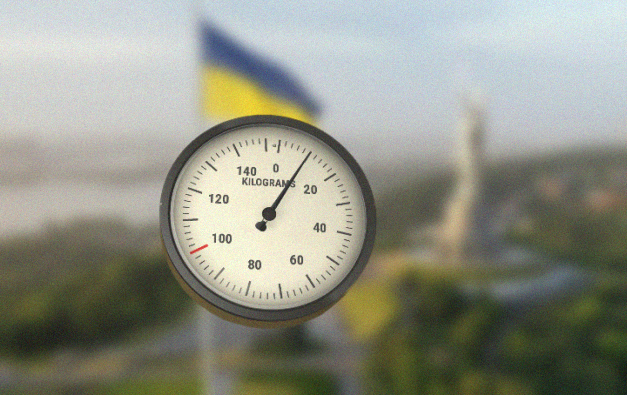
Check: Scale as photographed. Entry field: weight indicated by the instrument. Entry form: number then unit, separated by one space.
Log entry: 10 kg
